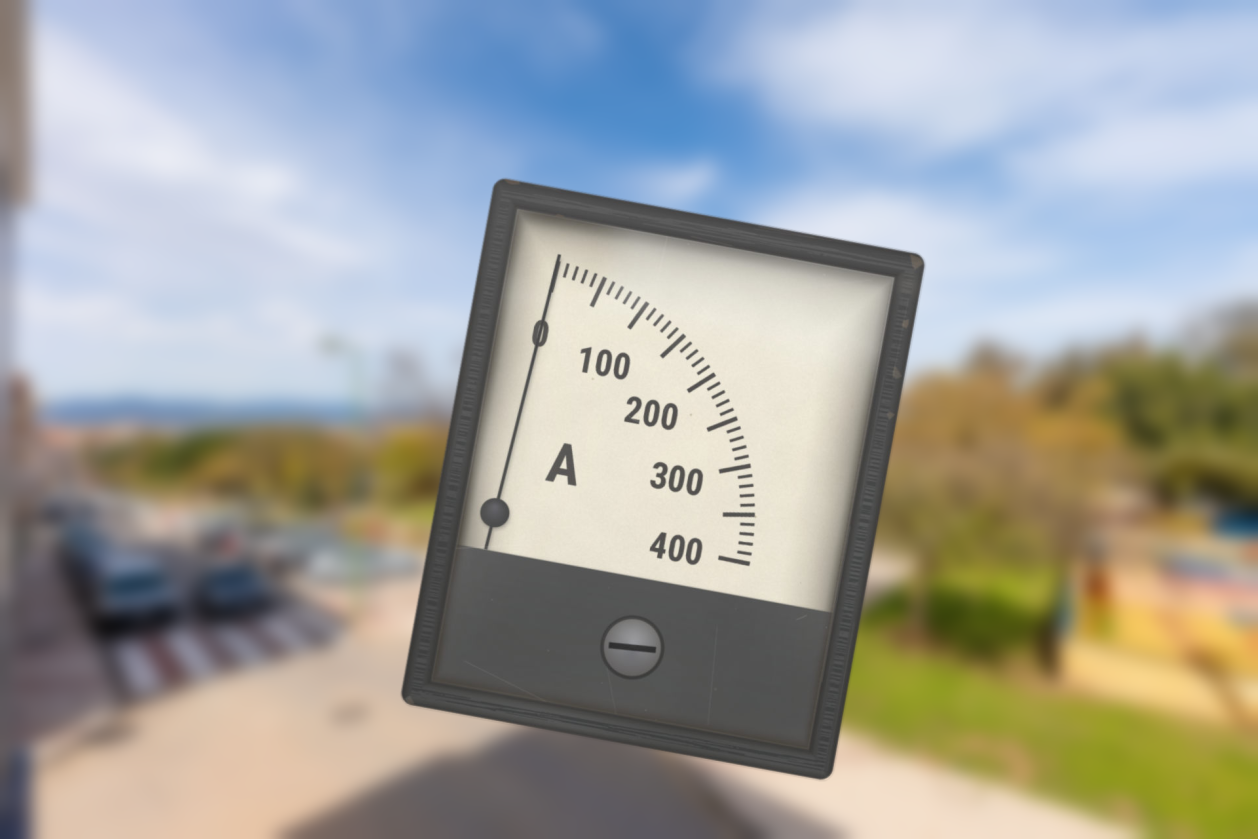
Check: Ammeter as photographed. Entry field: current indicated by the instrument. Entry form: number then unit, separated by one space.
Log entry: 0 A
